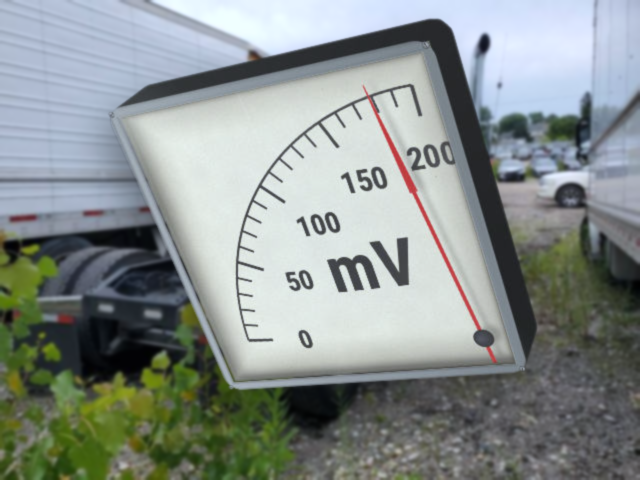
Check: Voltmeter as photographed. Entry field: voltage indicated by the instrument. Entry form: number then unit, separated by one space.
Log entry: 180 mV
